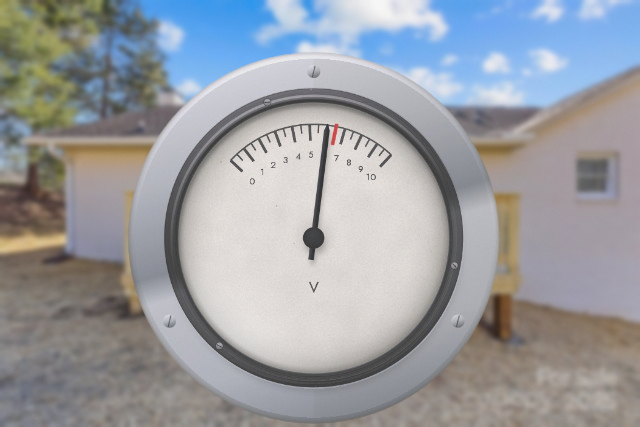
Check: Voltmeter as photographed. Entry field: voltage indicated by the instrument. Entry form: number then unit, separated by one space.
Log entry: 6 V
